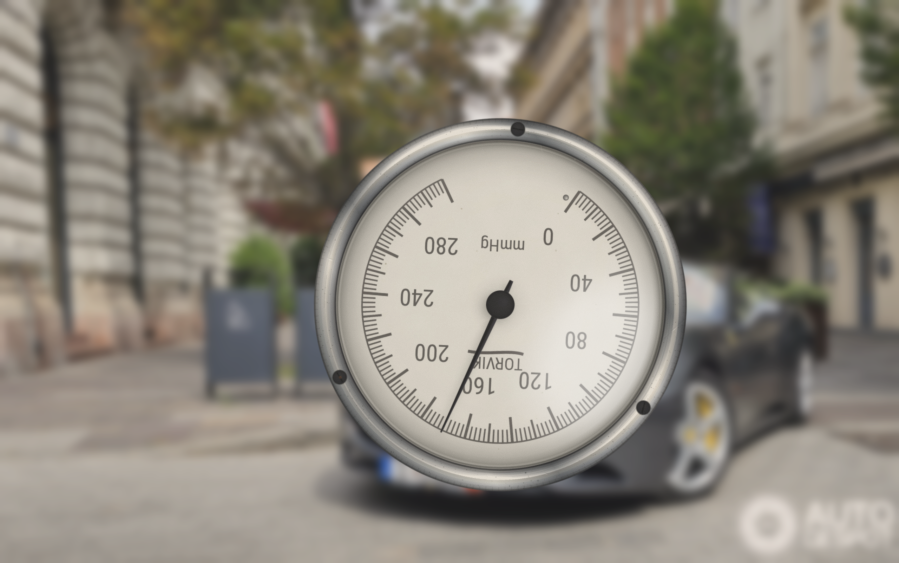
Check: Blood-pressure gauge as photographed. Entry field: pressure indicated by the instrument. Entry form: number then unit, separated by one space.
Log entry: 170 mmHg
